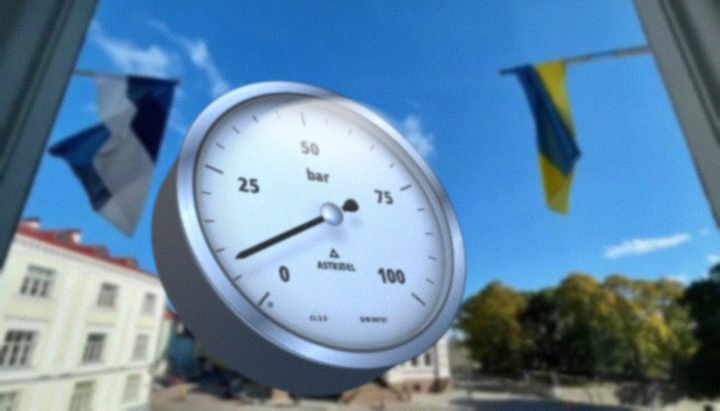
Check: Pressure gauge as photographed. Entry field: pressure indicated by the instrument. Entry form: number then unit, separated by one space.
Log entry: 7.5 bar
